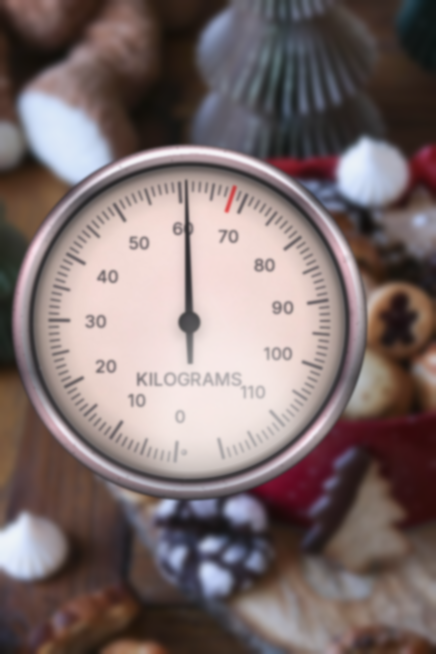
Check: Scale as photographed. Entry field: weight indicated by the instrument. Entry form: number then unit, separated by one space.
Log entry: 61 kg
